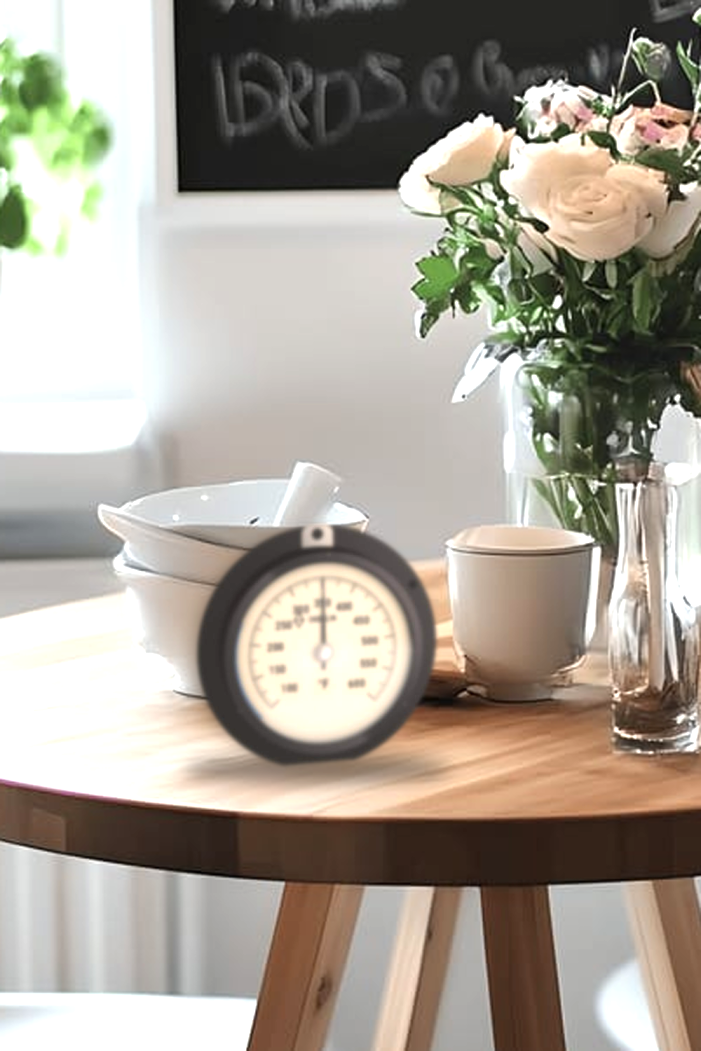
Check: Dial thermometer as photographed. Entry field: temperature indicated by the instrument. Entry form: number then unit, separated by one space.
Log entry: 350 °F
